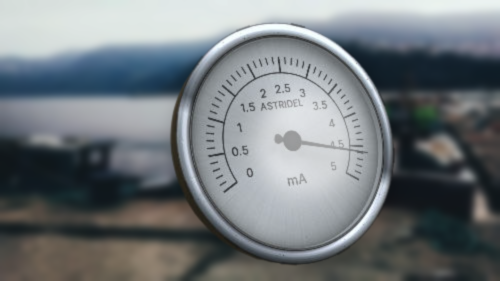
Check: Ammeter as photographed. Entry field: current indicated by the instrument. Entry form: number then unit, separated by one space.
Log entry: 4.6 mA
